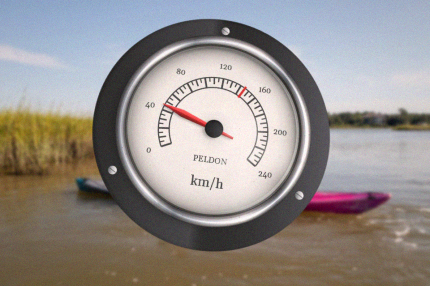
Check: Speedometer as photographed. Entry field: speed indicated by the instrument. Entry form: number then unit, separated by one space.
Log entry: 45 km/h
